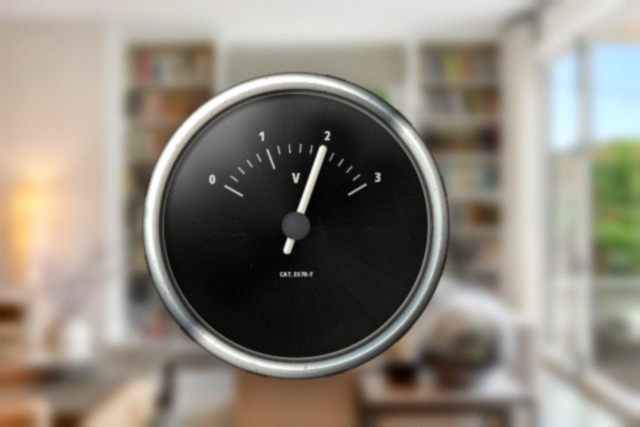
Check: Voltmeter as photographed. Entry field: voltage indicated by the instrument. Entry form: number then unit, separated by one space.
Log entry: 2 V
